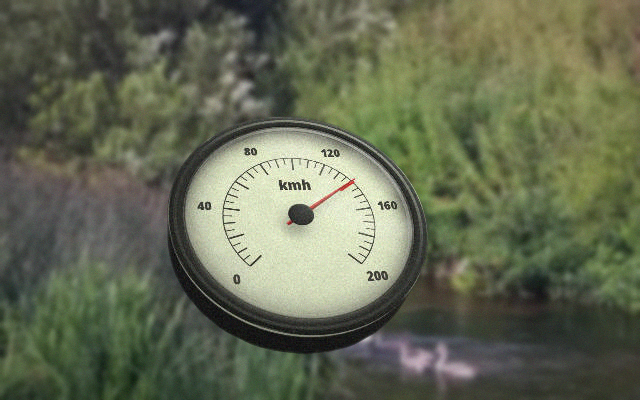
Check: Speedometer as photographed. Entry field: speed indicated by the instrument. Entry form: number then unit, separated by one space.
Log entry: 140 km/h
